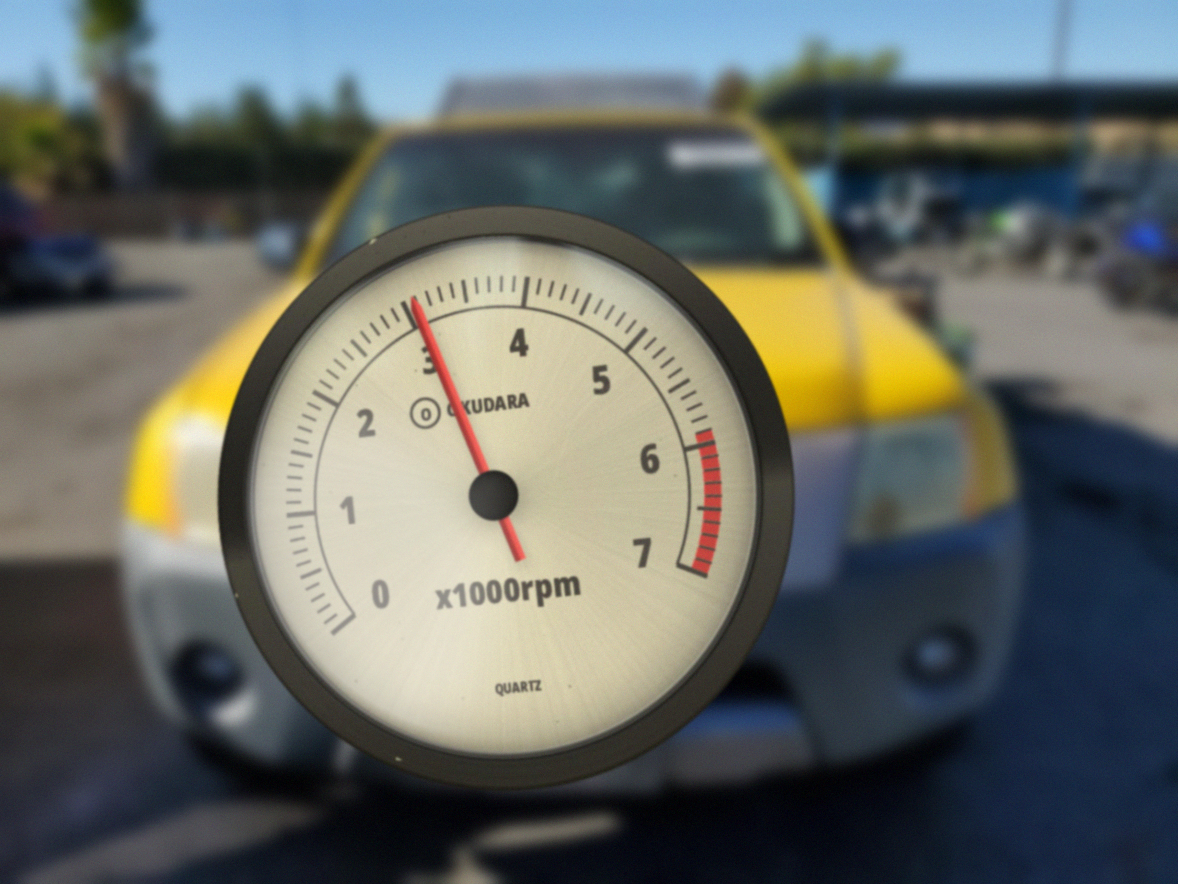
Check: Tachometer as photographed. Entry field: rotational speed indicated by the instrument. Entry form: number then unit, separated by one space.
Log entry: 3100 rpm
